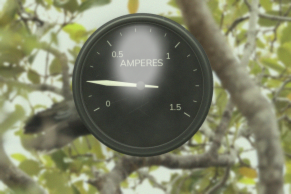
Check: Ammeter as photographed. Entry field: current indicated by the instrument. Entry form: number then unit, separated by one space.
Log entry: 0.2 A
